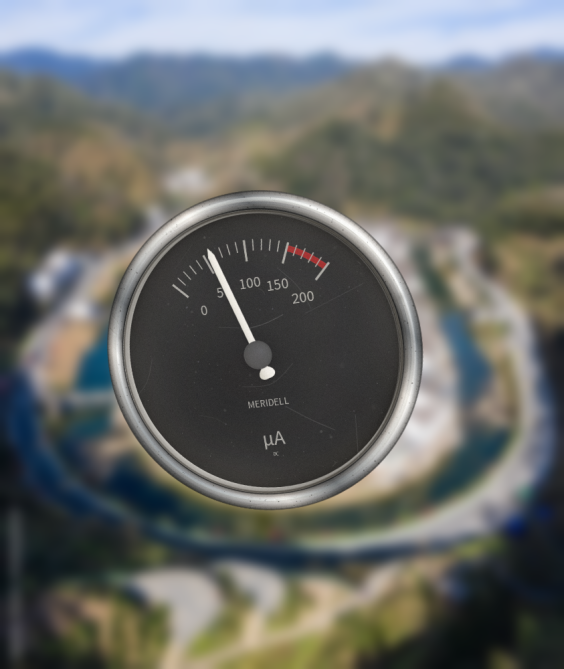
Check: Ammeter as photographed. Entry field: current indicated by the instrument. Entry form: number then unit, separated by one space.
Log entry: 60 µA
